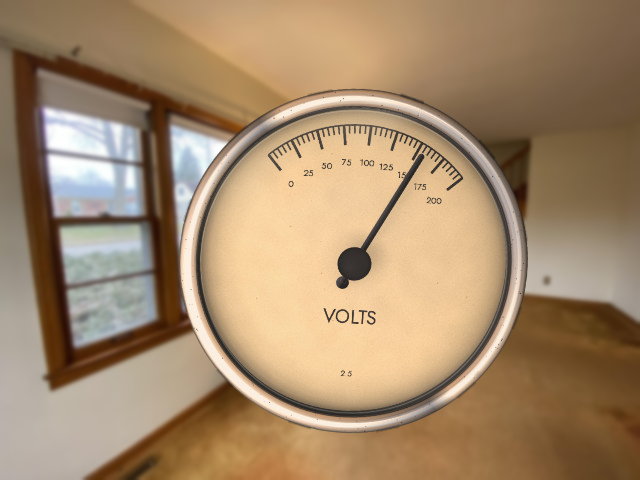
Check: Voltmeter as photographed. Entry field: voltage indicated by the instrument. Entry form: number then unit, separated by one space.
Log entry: 155 V
